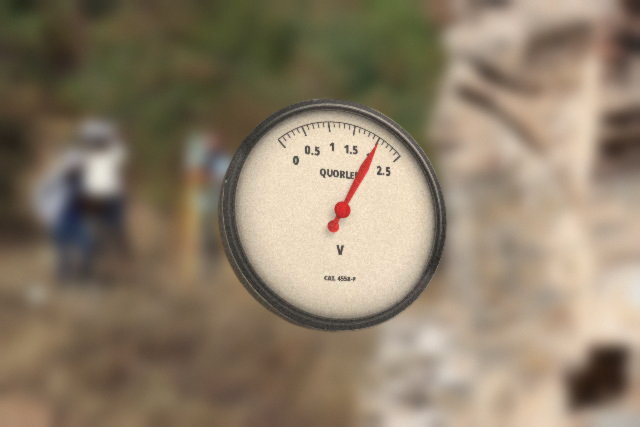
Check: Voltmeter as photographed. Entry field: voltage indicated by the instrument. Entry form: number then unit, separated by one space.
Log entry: 2 V
